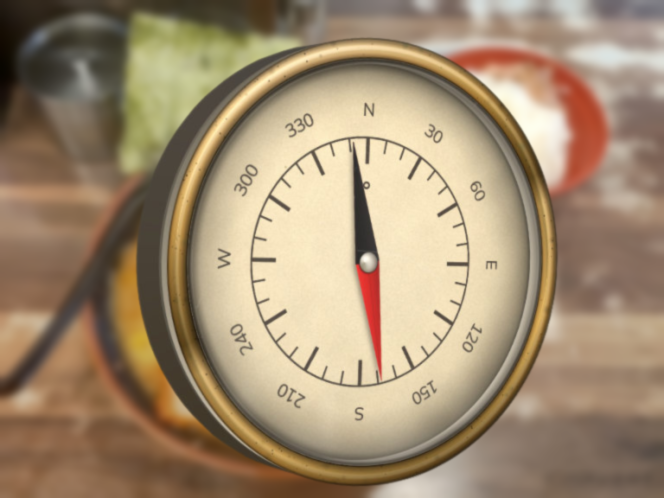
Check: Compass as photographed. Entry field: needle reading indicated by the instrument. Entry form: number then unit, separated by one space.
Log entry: 170 °
